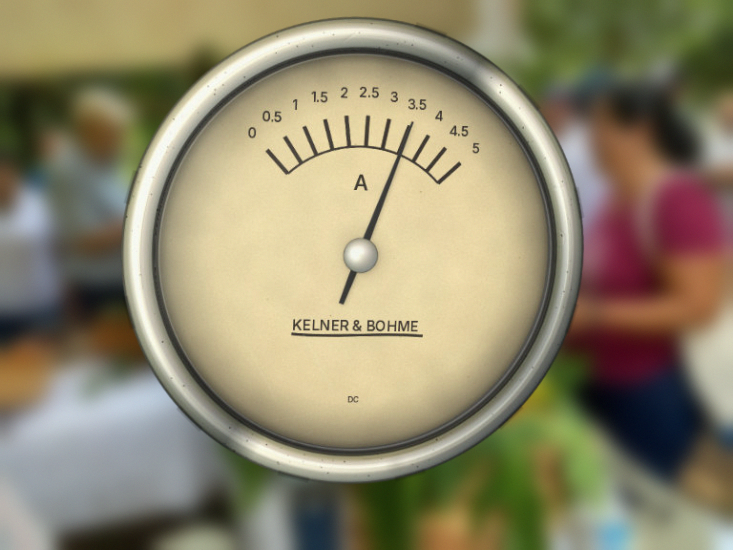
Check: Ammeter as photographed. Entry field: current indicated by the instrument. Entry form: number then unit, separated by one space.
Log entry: 3.5 A
